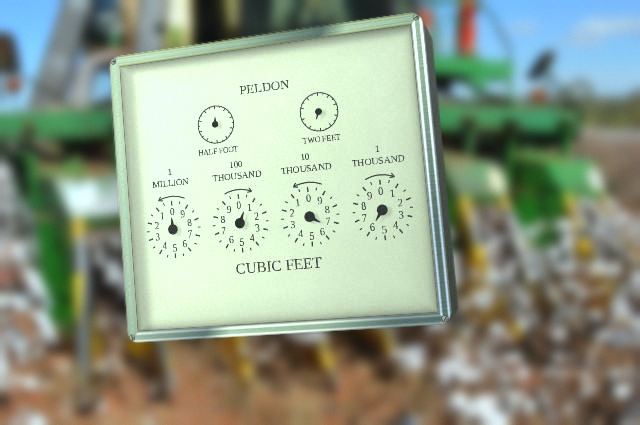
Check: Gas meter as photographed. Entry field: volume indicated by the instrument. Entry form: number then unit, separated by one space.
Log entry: 6600 ft³
